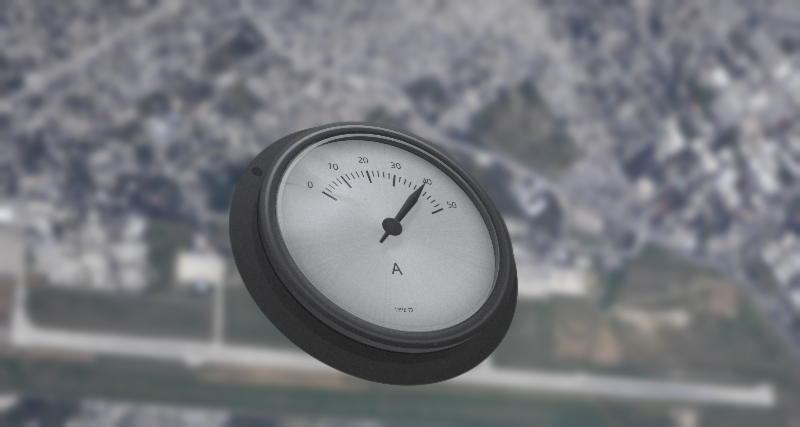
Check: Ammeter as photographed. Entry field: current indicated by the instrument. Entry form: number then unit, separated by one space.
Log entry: 40 A
